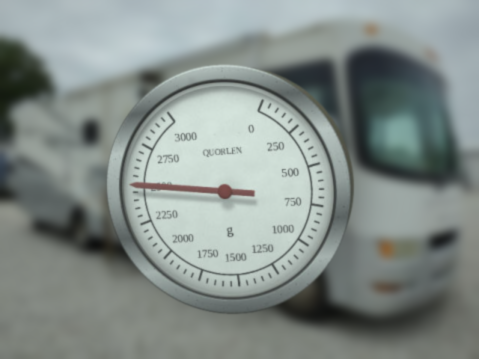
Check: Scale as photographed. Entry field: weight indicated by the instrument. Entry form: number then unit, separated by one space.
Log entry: 2500 g
